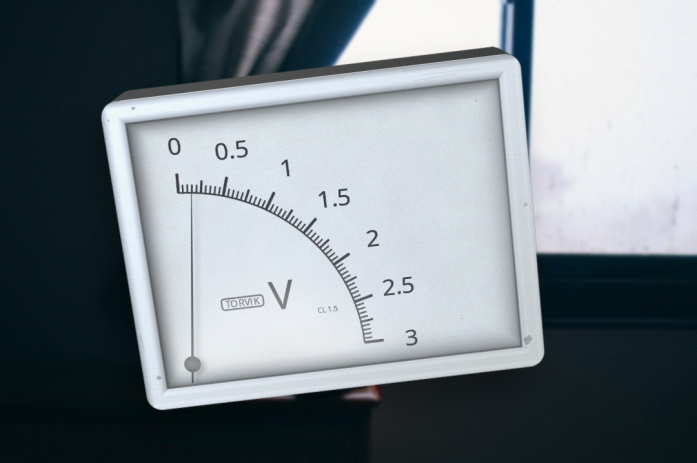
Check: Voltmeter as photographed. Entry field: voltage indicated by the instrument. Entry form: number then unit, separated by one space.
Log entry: 0.15 V
